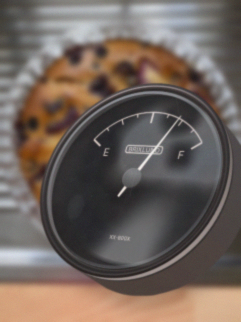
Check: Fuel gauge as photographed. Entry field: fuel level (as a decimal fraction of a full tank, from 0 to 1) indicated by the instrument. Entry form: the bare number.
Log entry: 0.75
